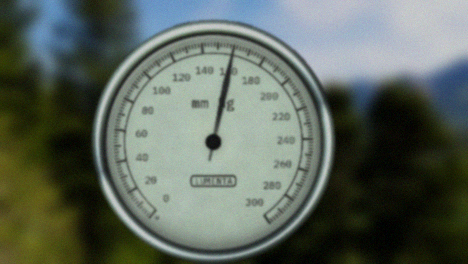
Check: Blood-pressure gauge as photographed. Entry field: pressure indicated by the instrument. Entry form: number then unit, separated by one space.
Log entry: 160 mmHg
